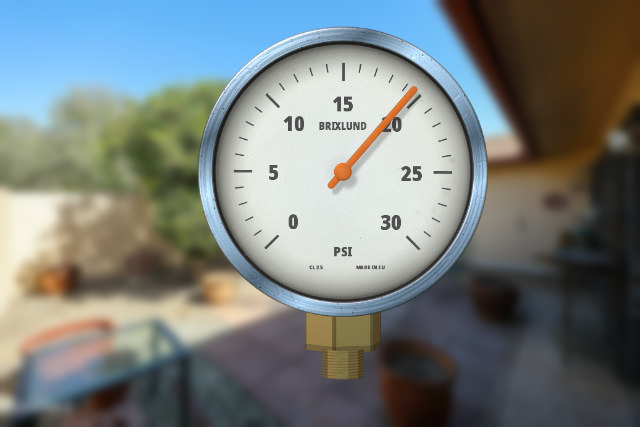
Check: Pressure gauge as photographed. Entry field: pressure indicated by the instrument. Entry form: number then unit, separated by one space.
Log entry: 19.5 psi
